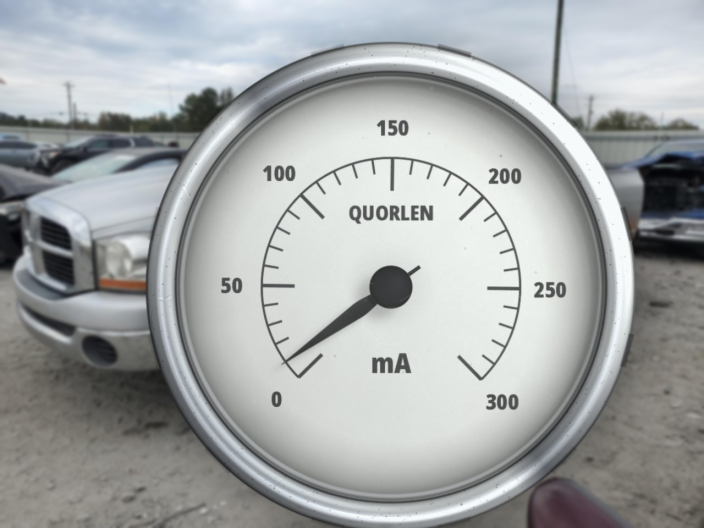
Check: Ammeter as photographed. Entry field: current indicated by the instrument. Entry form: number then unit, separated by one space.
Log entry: 10 mA
